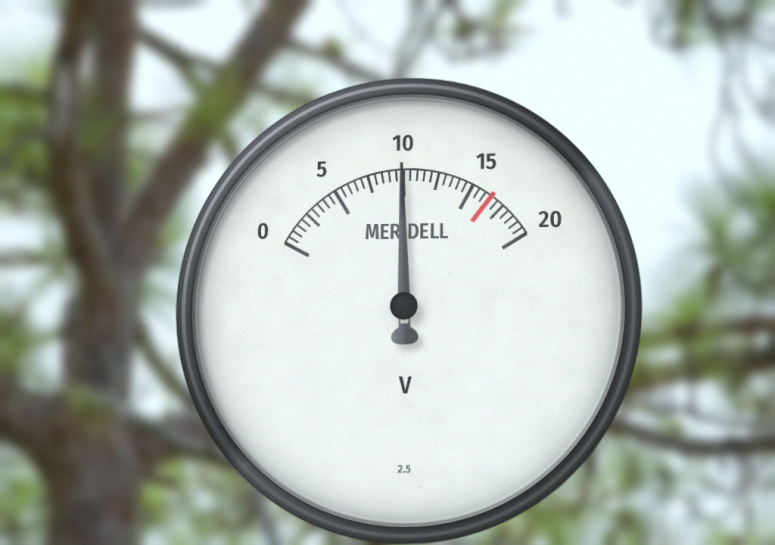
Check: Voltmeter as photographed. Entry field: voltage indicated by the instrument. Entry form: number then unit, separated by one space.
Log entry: 10 V
